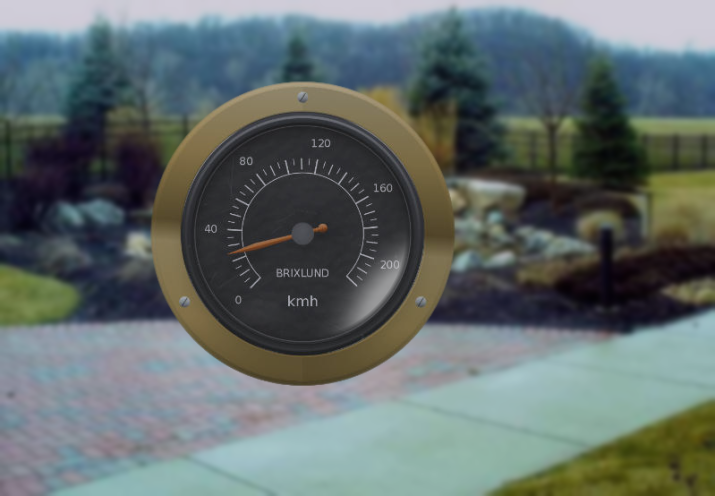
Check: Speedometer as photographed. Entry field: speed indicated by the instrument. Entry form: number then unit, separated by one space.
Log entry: 25 km/h
